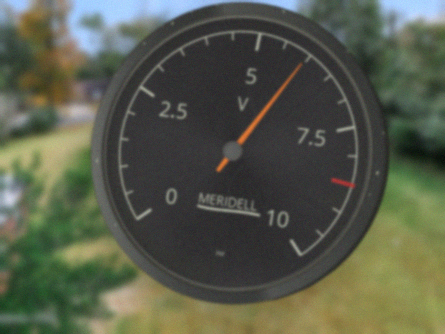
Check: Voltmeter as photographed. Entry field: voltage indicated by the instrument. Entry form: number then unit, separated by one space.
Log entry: 6 V
